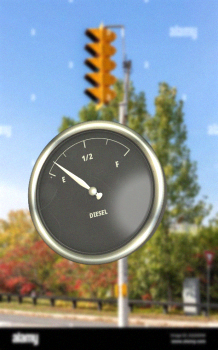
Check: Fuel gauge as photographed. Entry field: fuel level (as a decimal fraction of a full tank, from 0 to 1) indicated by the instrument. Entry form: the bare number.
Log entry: 0.125
